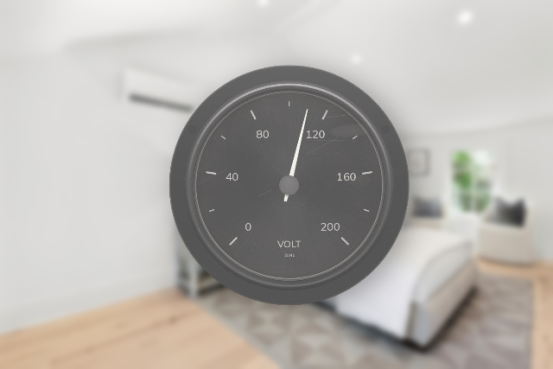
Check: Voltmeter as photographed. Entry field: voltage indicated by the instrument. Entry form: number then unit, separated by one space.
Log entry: 110 V
